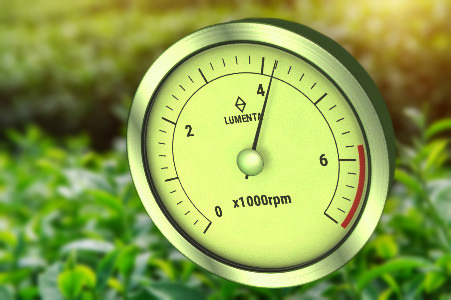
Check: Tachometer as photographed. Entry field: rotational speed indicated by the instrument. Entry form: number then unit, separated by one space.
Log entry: 4200 rpm
